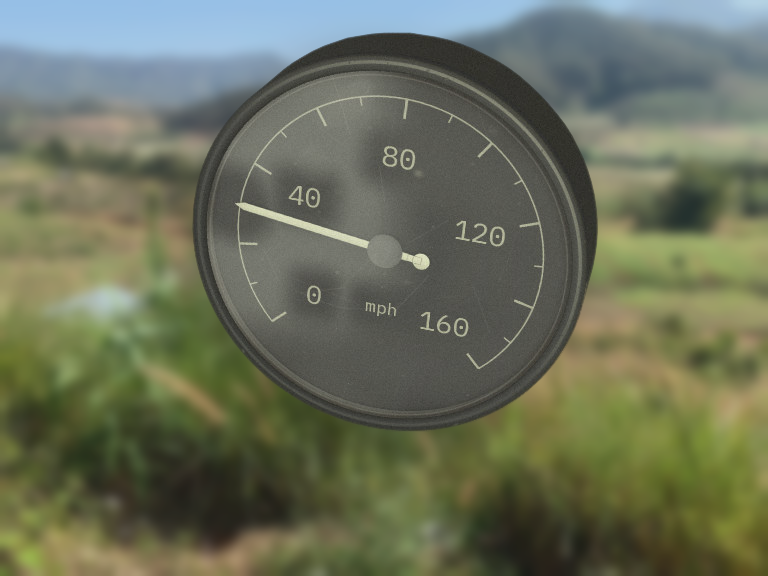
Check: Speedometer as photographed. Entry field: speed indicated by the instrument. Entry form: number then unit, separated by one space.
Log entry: 30 mph
